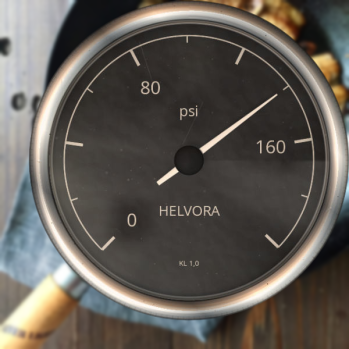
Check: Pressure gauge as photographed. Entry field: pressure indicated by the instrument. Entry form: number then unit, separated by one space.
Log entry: 140 psi
